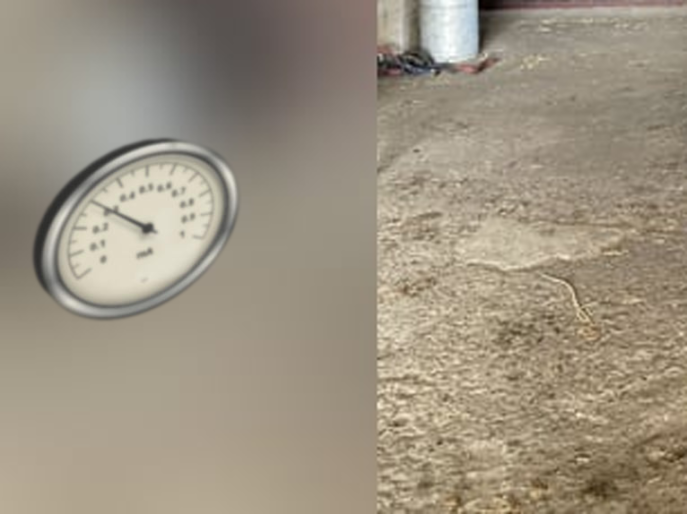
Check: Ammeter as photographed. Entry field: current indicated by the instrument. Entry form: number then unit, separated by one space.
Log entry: 0.3 mA
